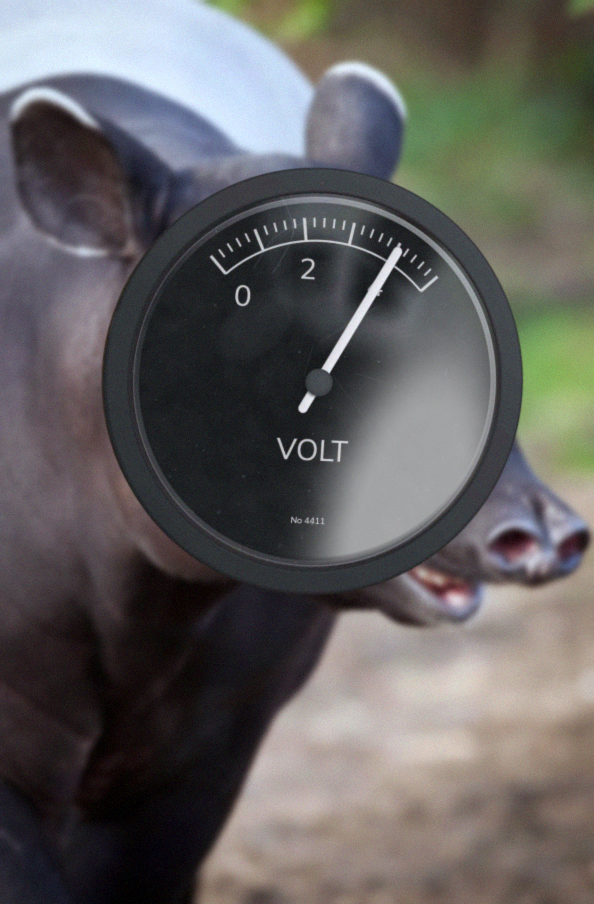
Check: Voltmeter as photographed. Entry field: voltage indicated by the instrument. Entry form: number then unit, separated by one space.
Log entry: 4 V
